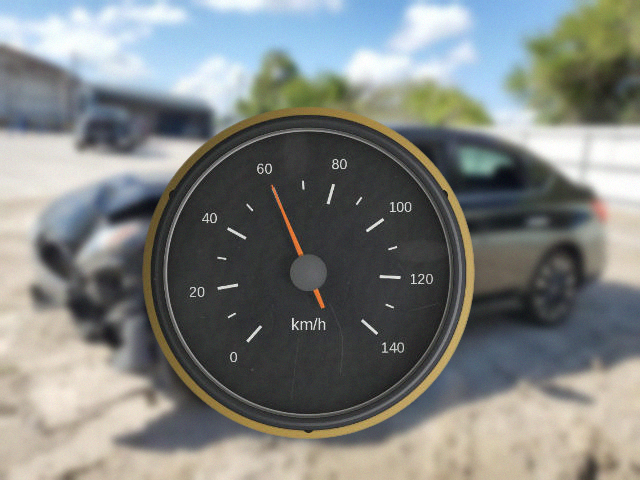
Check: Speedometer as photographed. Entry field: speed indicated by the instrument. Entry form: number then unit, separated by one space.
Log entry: 60 km/h
